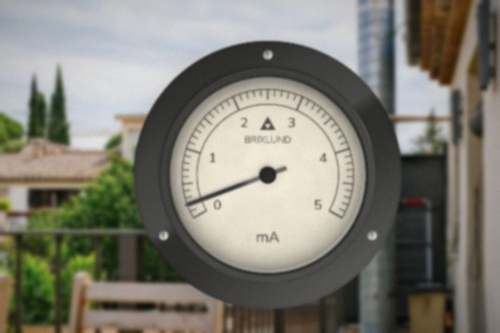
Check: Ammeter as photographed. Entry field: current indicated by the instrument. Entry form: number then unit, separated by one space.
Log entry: 0.2 mA
